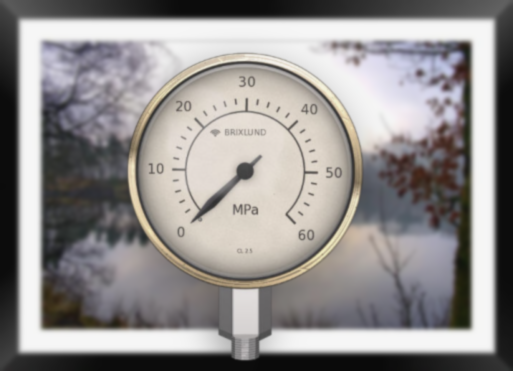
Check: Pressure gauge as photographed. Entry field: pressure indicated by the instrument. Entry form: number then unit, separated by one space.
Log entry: 0 MPa
